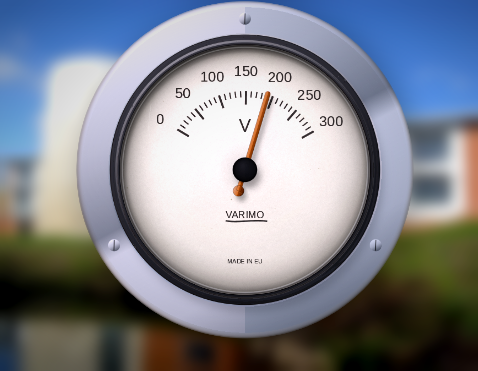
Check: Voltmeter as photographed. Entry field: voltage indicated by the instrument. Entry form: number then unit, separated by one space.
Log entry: 190 V
